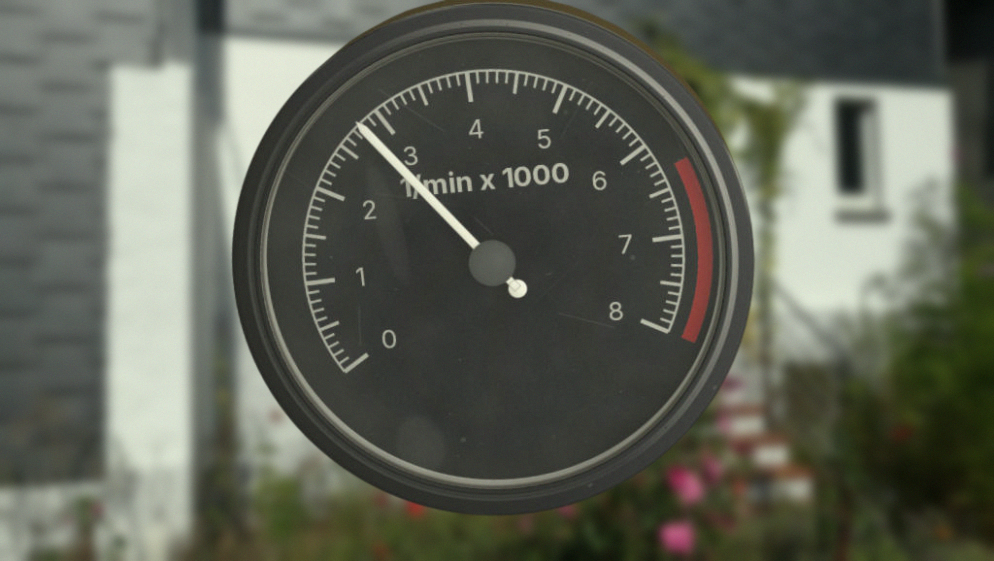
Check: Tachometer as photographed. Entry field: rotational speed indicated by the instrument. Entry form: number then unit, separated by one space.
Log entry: 2800 rpm
